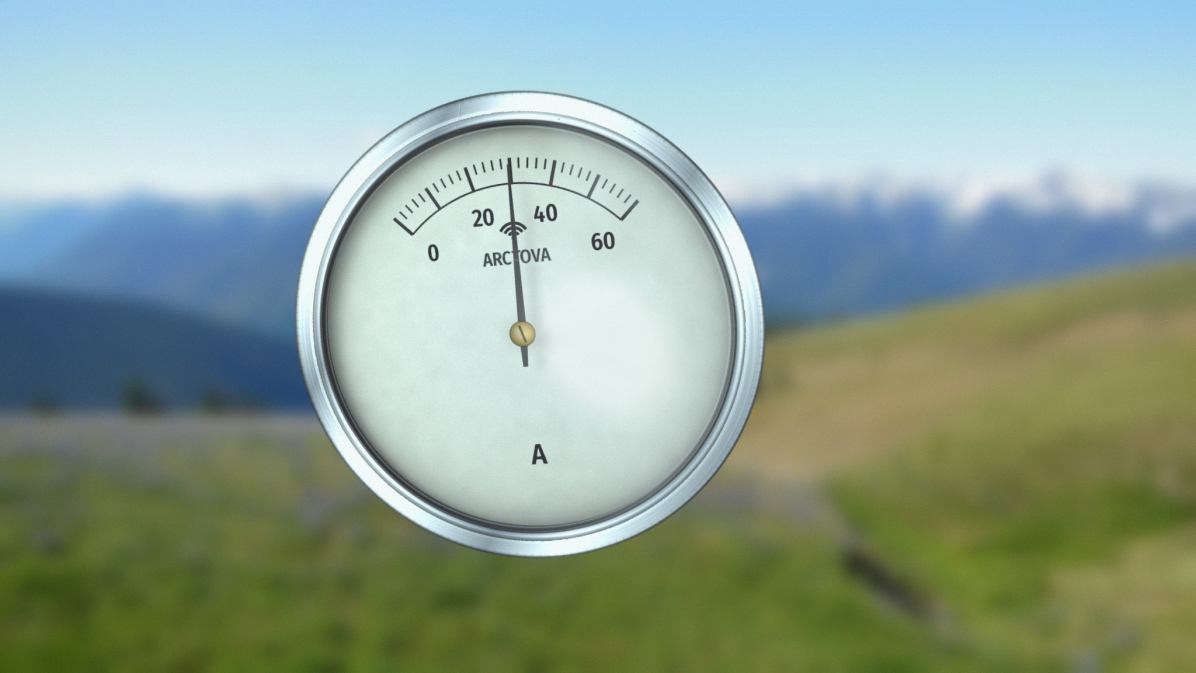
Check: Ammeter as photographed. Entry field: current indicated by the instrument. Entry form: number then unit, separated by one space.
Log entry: 30 A
